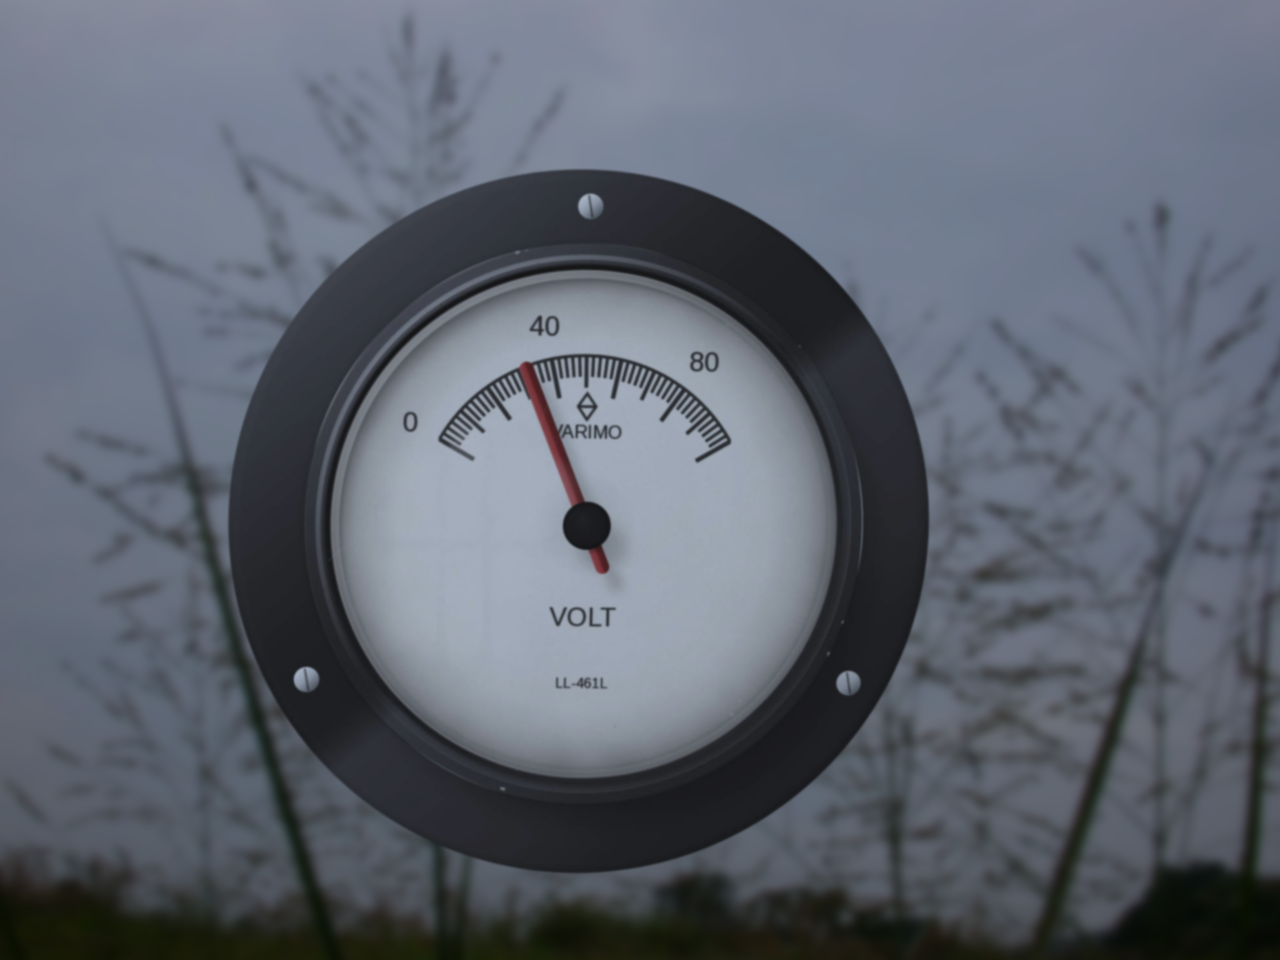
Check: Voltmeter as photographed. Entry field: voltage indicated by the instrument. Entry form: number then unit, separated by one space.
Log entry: 32 V
